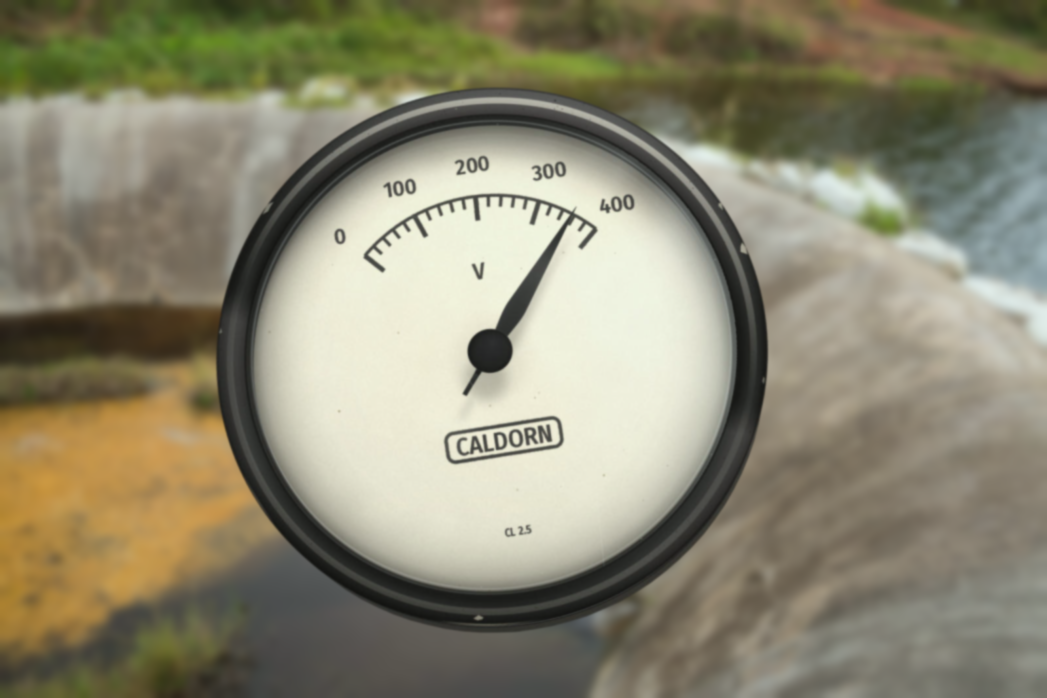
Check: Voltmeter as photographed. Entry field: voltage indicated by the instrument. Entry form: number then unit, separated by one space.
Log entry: 360 V
